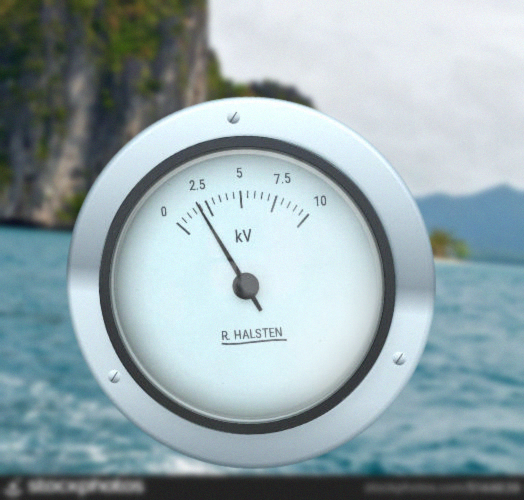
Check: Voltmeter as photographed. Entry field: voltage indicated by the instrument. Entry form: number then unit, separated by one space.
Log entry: 2 kV
